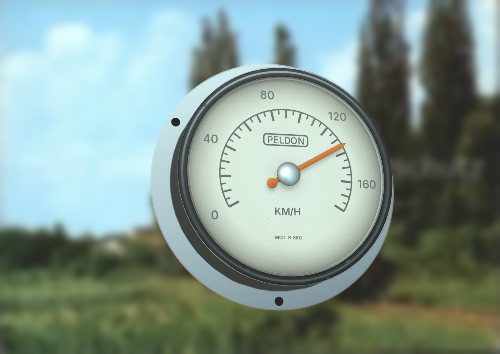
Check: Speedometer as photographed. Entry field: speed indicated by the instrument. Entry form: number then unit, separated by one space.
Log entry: 135 km/h
